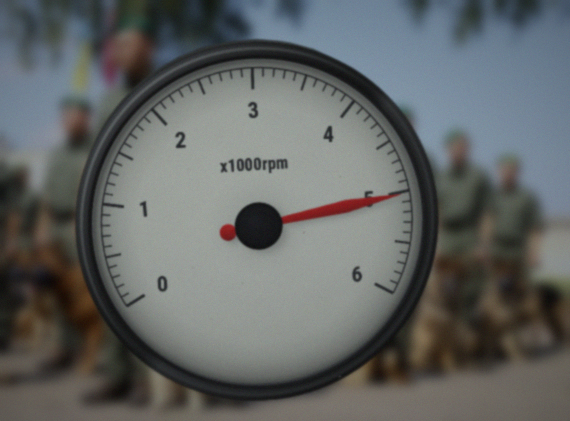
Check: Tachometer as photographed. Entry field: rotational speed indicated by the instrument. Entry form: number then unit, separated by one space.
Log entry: 5000 rpm
